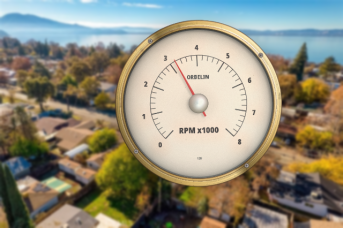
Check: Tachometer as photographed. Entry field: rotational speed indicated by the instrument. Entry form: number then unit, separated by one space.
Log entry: 3200 rpm
